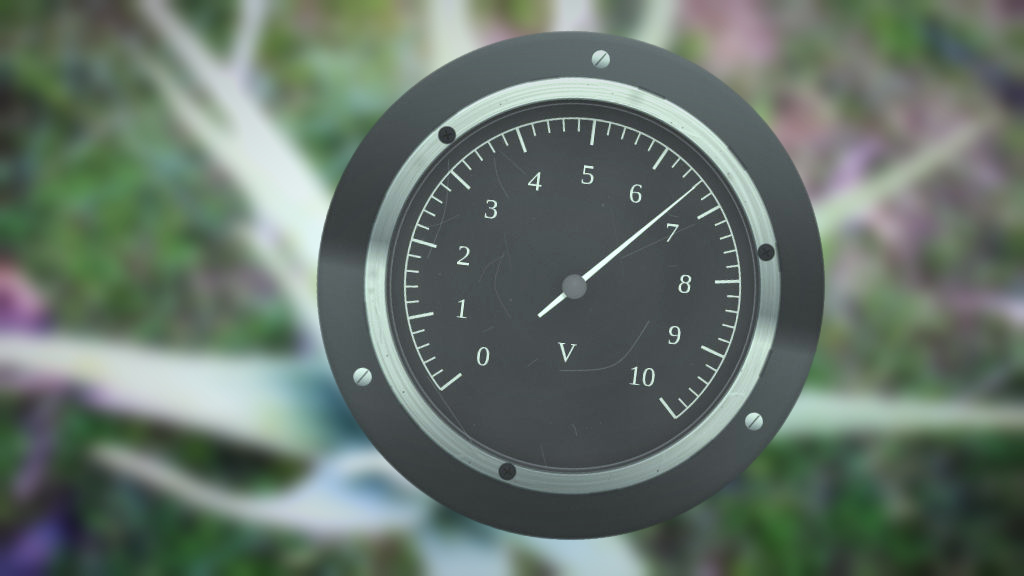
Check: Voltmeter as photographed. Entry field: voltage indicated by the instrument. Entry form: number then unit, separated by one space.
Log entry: 6.6 V
